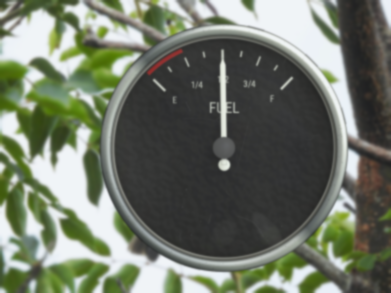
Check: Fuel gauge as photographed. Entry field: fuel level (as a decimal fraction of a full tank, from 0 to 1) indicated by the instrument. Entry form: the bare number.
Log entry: 0.5
